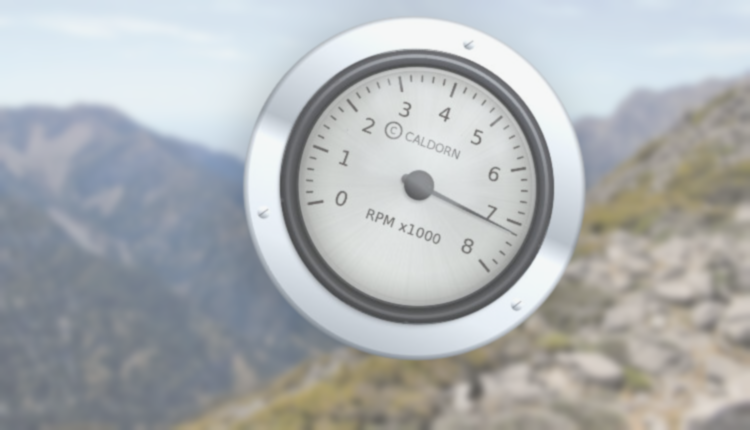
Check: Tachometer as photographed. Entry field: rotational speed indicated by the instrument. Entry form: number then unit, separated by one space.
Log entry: 7200 rpm
